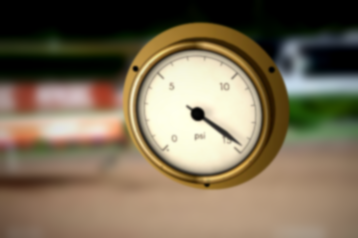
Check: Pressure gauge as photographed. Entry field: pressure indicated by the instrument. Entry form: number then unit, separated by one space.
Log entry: 14.5 psi
